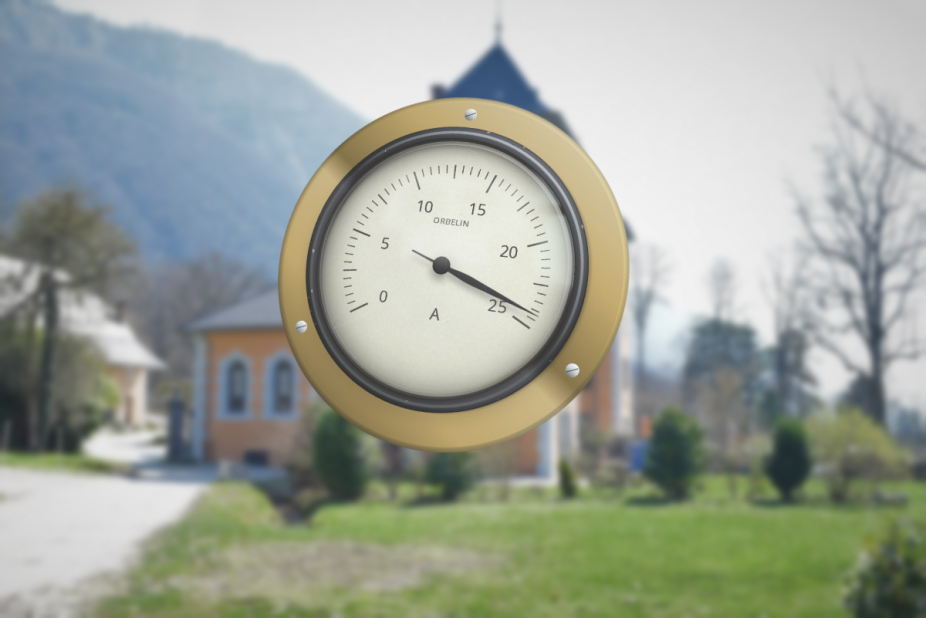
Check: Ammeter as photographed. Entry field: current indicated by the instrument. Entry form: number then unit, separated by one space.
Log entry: 24.25 A
